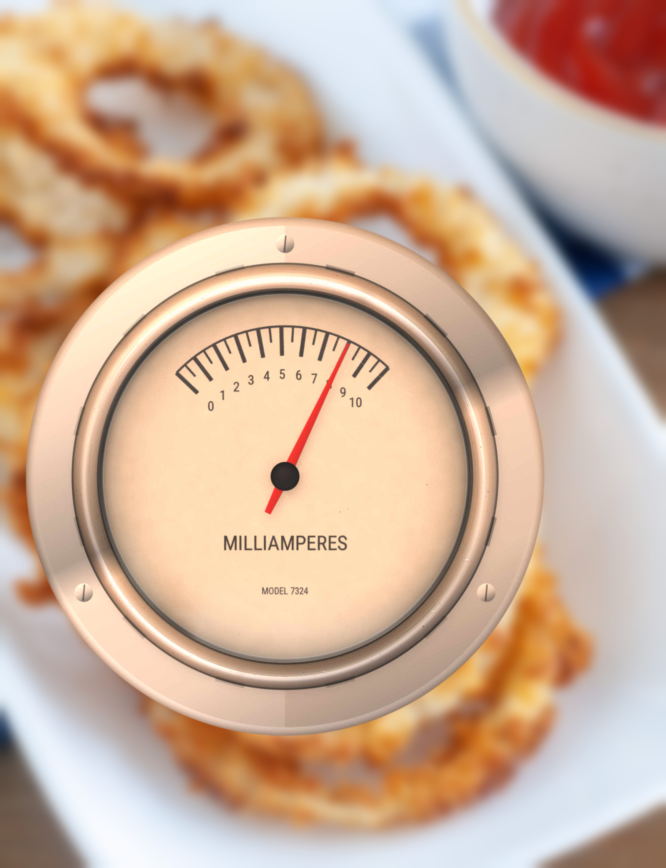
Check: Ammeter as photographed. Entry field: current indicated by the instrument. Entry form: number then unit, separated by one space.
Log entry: 8 mA
